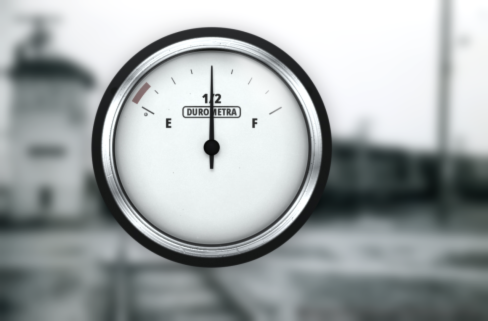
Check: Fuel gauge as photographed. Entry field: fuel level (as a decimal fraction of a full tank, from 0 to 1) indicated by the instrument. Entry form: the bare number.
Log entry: 0.5
